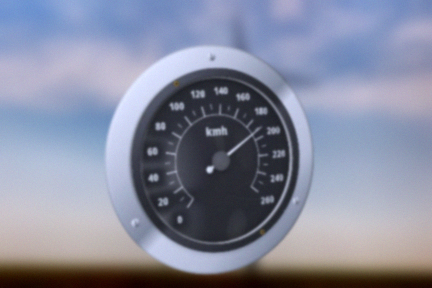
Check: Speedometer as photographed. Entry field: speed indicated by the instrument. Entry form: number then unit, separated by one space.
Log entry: 190 km/h
